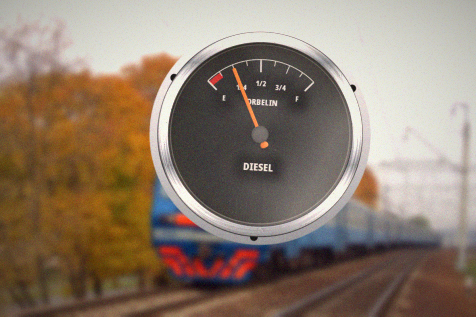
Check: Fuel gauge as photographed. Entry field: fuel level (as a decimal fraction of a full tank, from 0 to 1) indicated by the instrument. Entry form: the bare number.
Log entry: 0.25
